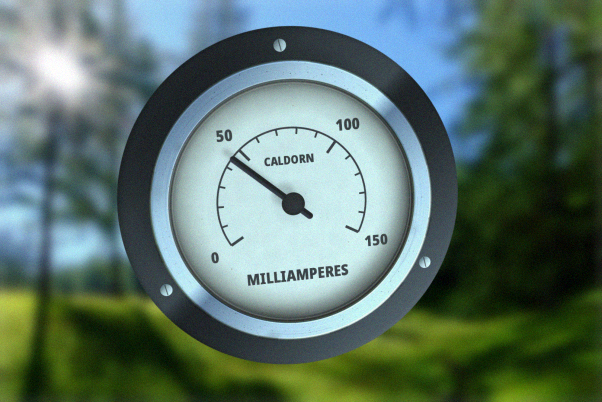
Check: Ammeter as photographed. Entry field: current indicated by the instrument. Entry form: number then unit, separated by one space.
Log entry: 45 mA
